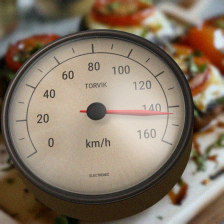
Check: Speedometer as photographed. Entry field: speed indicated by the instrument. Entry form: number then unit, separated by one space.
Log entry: 145 km/h
